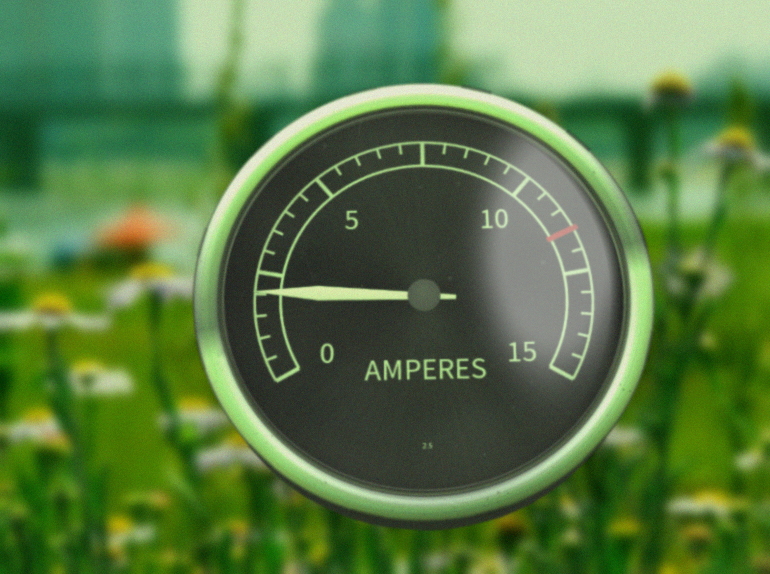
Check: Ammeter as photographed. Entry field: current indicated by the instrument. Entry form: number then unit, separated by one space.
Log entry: 2 A
